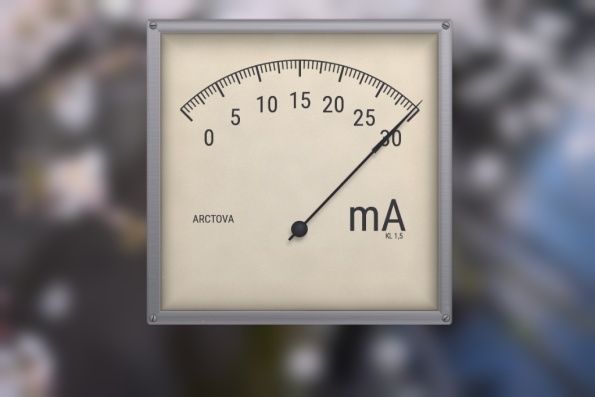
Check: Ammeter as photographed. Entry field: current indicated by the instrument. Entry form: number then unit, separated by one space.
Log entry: 29.5 mA
